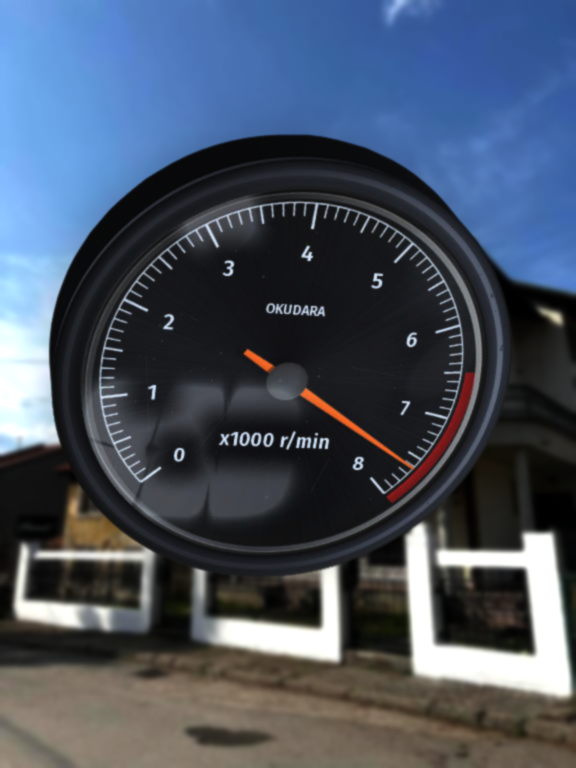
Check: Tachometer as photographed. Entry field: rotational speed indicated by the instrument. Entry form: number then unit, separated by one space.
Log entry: 7600 rpm
